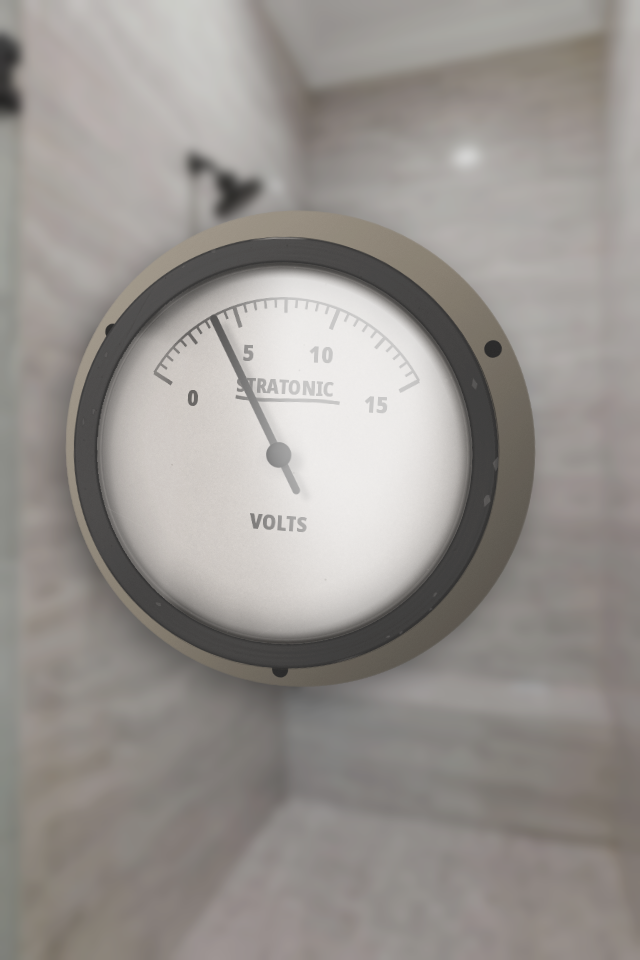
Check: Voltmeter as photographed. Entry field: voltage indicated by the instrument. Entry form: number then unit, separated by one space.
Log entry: 4 V
